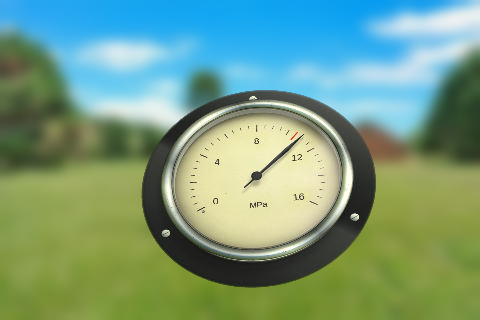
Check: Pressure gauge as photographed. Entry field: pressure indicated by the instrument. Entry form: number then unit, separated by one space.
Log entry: 11 MPa
